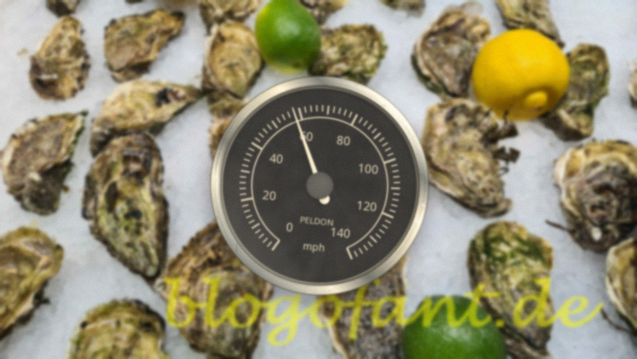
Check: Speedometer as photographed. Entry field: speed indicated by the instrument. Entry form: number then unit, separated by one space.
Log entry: 58 mph
